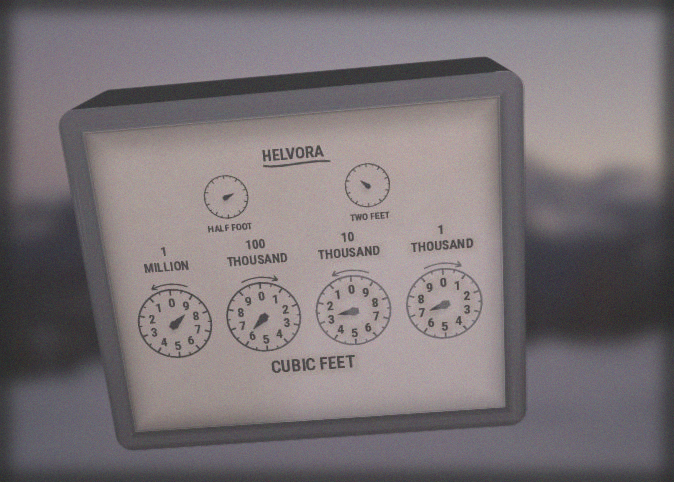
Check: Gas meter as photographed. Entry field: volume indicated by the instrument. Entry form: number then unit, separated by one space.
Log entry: 862700 ft³
